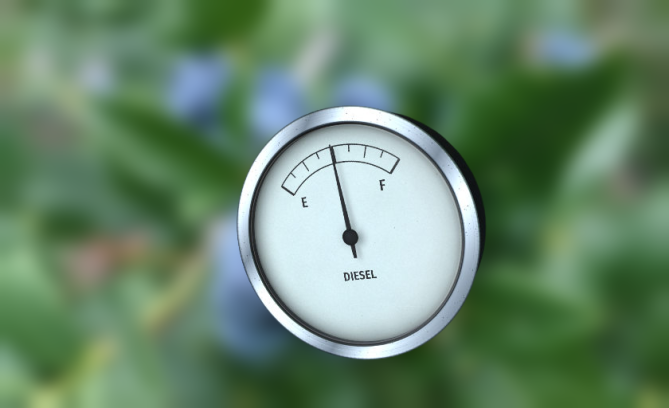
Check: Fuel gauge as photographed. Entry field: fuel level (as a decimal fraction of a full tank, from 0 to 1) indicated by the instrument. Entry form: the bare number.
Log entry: 0.5
